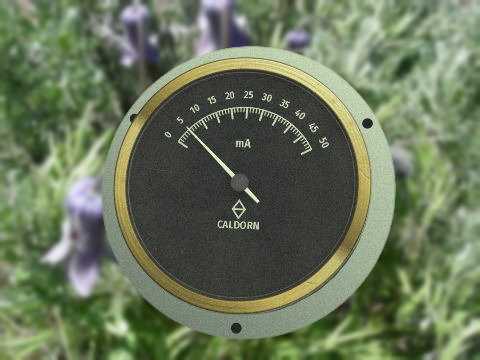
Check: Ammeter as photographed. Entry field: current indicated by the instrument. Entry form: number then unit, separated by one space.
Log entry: 5 mA
